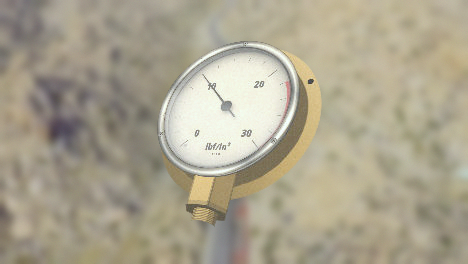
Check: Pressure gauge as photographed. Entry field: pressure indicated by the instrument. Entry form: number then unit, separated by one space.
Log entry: 10 psi
